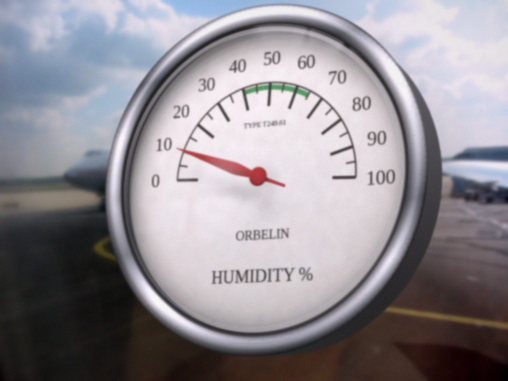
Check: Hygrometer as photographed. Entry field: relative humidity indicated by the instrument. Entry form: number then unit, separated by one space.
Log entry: 10 %
